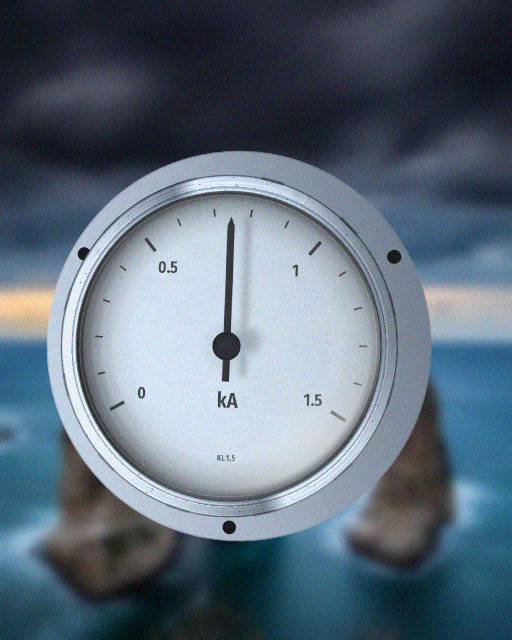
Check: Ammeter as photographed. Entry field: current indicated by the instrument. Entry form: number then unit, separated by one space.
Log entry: 0.75 kA
